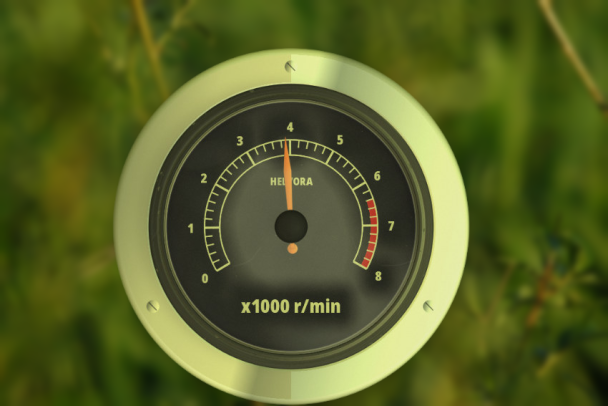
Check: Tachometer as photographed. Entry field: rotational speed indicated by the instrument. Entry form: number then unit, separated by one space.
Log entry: 3900 rpm
